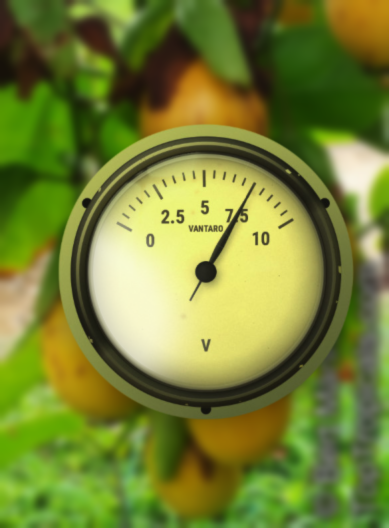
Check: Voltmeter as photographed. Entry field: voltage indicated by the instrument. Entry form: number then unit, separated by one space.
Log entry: 7.5 V
